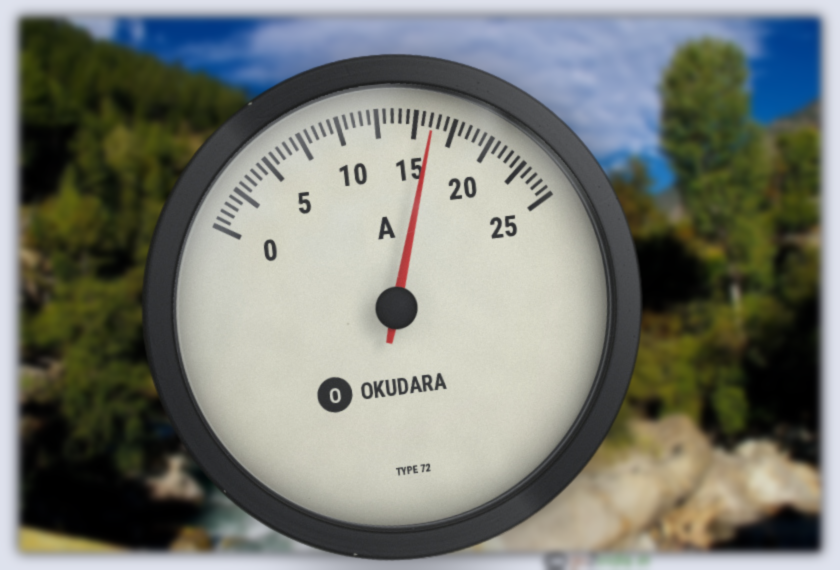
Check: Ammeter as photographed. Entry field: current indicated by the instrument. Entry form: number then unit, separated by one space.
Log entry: 16 A
